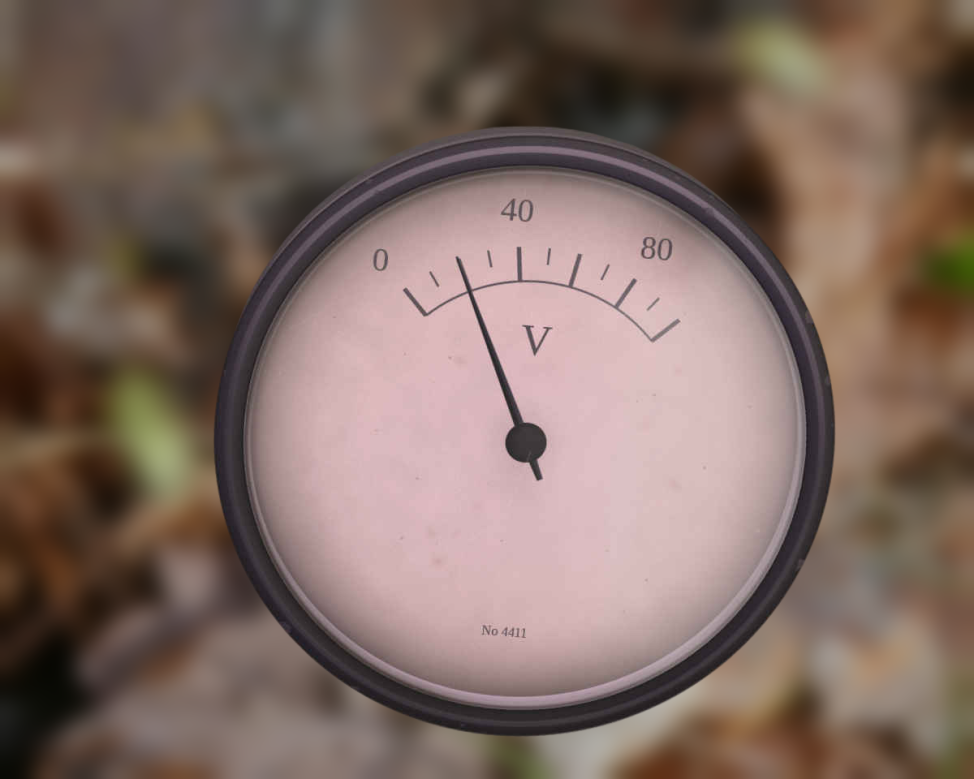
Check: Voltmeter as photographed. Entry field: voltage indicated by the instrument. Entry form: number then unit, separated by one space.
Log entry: 20 V
